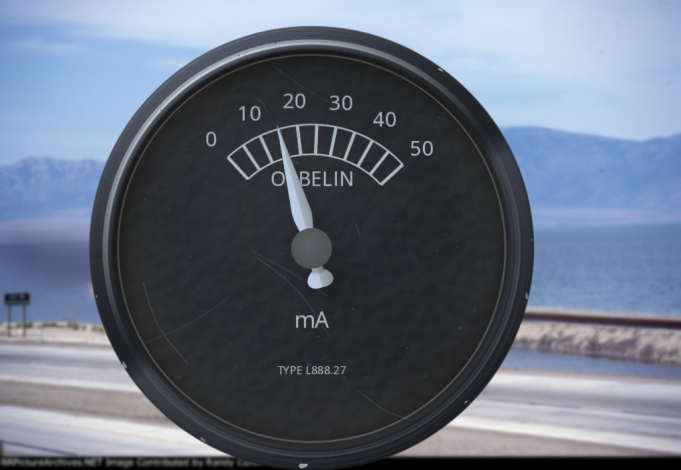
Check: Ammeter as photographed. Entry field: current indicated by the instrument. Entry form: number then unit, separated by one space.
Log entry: 15 mA
